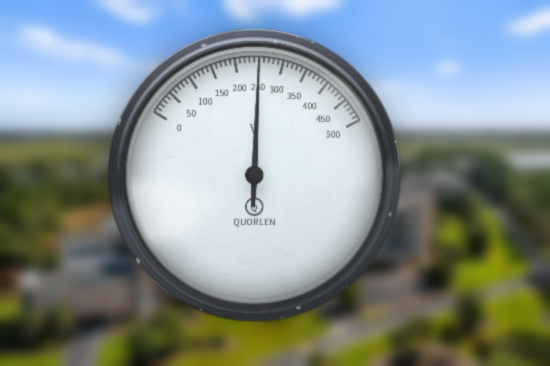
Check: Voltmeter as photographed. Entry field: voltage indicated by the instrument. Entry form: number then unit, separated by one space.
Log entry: 250 V
